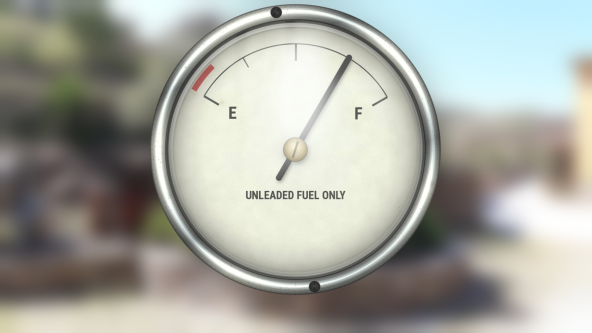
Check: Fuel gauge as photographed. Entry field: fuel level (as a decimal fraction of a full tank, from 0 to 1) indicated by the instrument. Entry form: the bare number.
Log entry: 0.75
